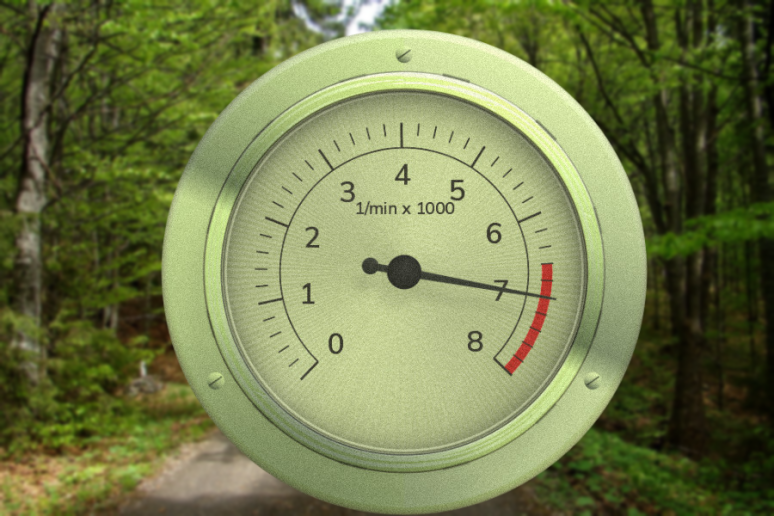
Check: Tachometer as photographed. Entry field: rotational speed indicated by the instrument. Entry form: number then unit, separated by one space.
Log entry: 7000 rpm
